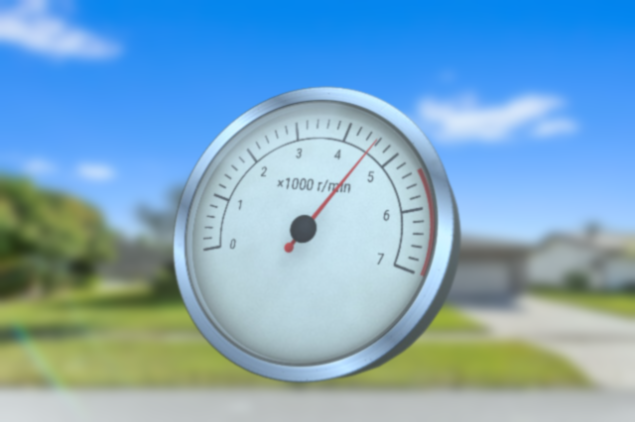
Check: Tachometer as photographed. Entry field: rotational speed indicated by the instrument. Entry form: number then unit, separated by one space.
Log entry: 4600 rpm
